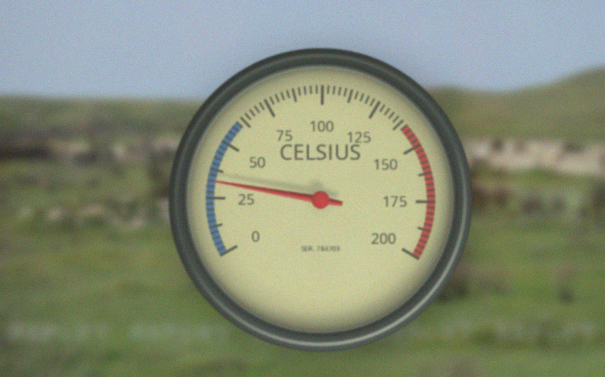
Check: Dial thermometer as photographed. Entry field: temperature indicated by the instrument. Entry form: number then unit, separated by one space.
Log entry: 32.5 °C
